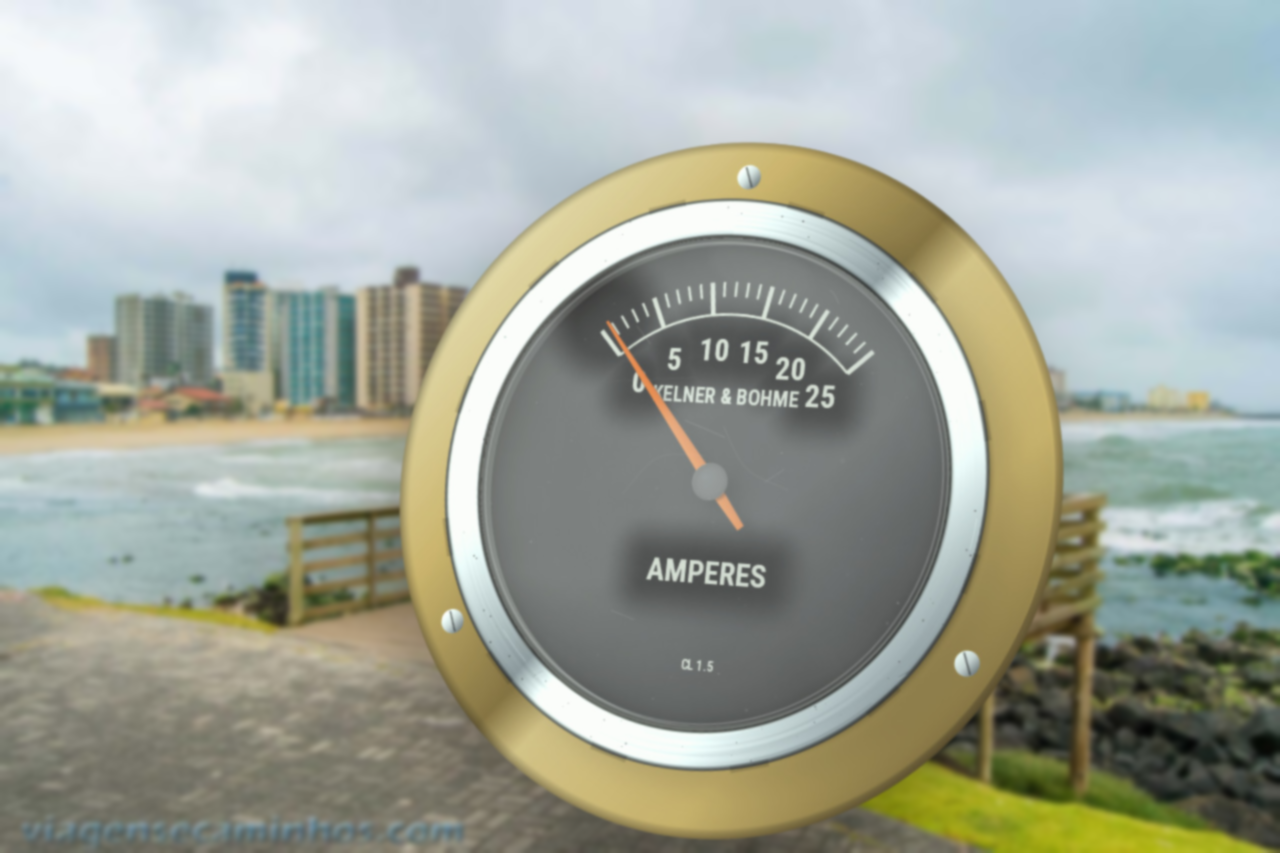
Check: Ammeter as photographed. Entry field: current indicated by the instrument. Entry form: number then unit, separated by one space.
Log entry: 1 A
